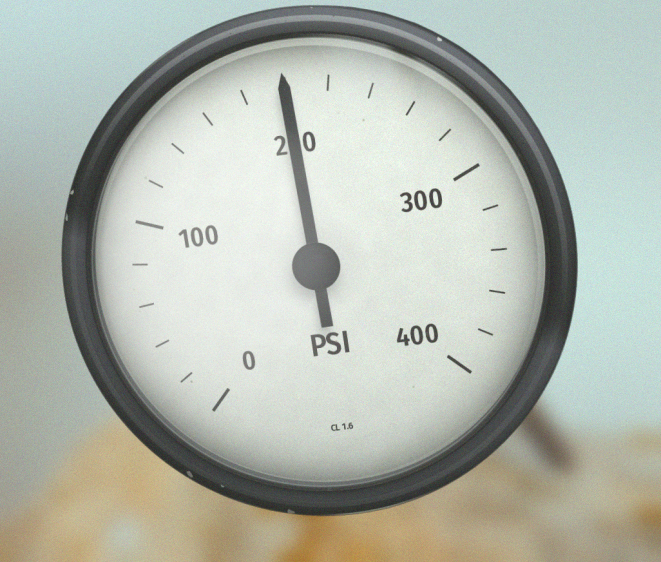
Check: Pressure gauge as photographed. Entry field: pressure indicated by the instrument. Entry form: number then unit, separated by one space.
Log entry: 200 psi
